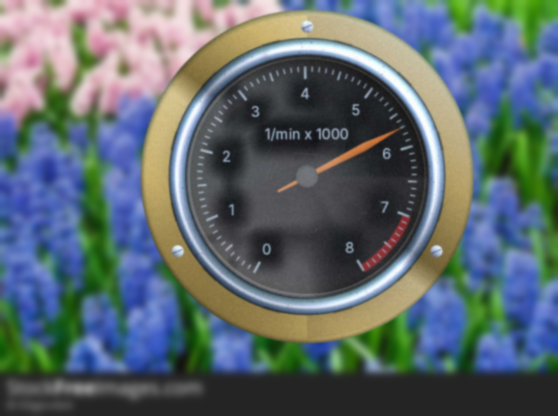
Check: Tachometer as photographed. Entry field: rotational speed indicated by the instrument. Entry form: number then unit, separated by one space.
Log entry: 5700 rpm
